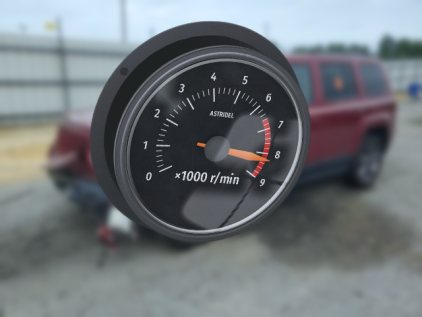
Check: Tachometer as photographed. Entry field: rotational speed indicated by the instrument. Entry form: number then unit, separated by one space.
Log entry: 8200 rpm
